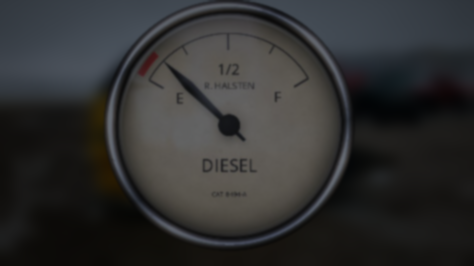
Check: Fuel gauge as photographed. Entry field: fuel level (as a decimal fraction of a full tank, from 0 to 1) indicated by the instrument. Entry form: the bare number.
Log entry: 0.125
